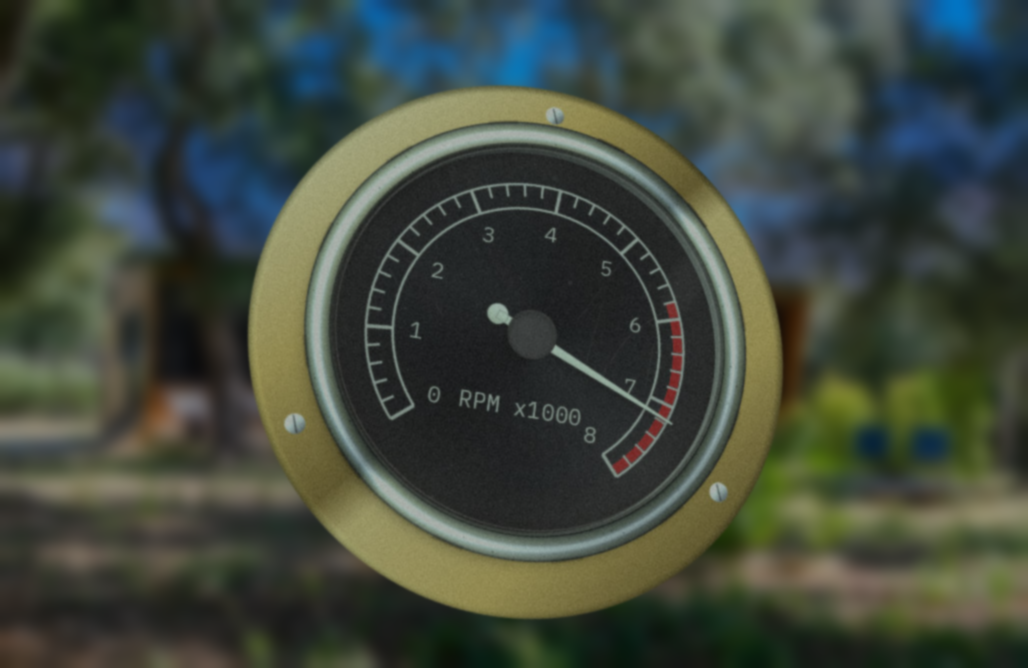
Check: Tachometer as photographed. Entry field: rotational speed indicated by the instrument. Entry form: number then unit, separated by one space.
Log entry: 7200 rpm
